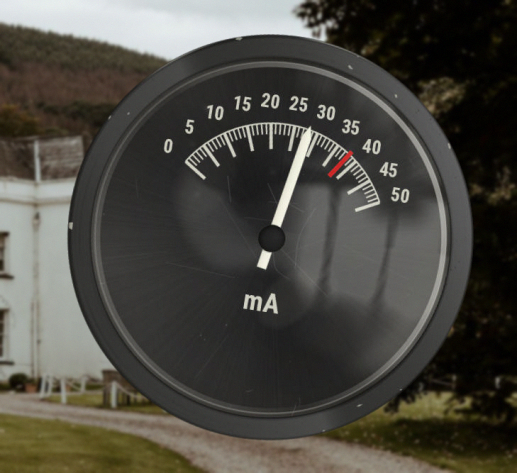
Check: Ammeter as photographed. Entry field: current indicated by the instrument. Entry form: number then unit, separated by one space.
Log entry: 28 mA
